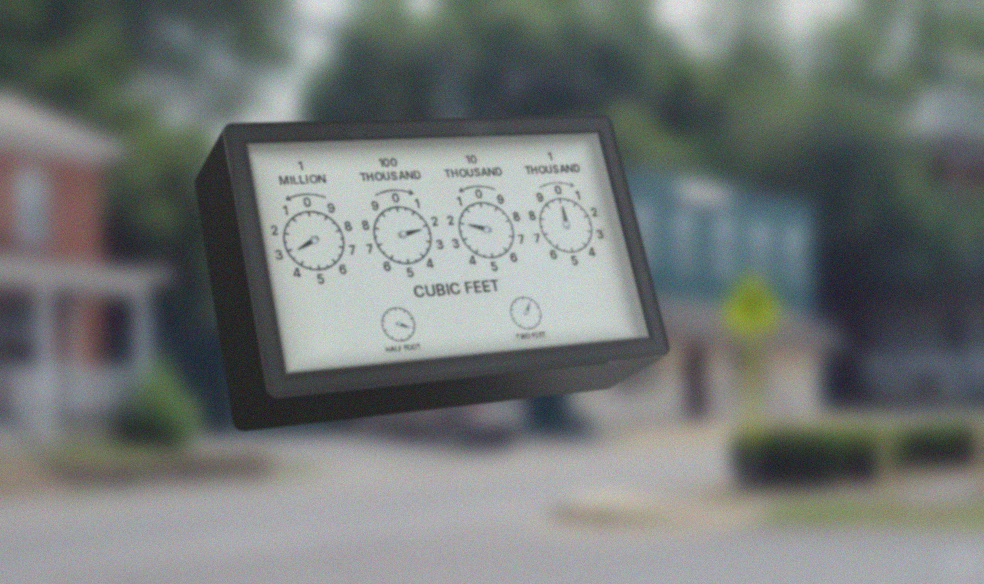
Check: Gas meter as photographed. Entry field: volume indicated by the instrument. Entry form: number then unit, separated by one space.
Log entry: 322000 ft³
